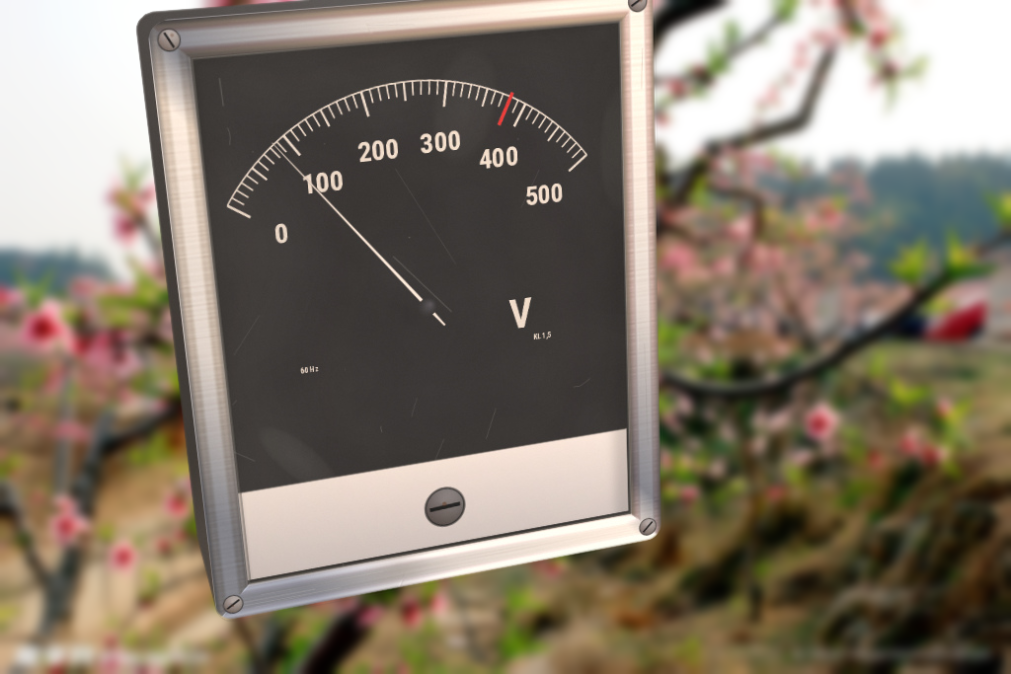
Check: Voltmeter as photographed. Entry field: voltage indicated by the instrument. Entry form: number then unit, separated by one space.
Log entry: 85 V
